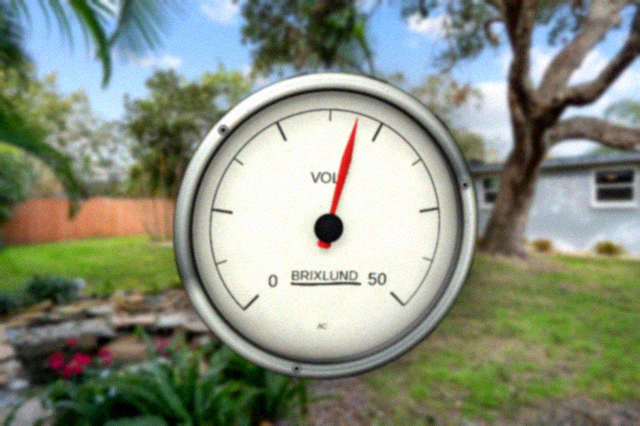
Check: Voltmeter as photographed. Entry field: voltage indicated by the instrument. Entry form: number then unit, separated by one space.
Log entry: 27.5 V
